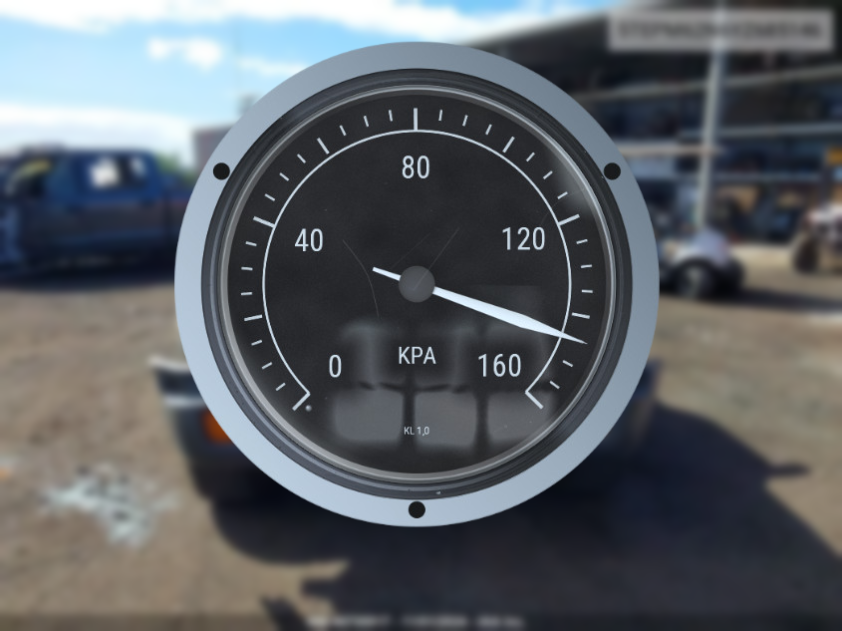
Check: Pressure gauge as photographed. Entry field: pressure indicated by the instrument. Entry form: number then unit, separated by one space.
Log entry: 145 kPa
